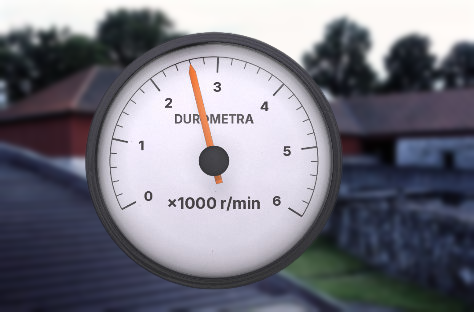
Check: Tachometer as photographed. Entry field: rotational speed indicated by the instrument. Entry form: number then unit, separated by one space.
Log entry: 2600 rpm
